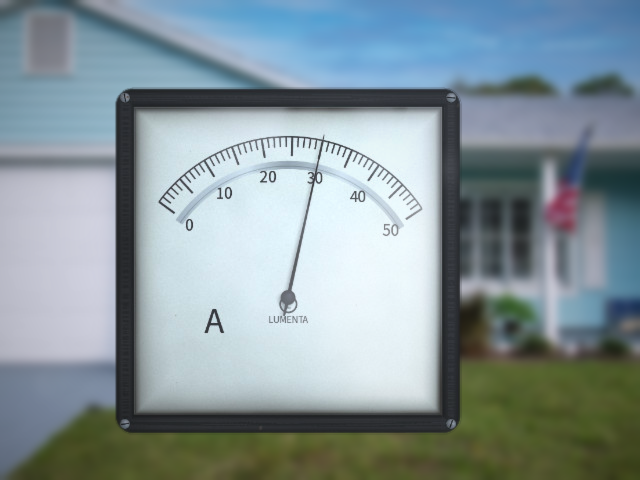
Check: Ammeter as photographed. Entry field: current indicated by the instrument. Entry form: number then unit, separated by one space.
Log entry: 30 A
